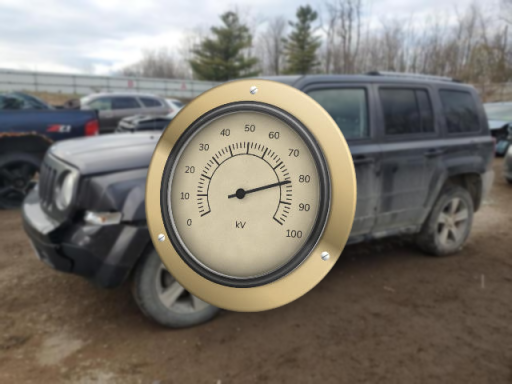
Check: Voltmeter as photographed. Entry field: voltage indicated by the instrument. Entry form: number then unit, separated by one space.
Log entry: 80 kV
